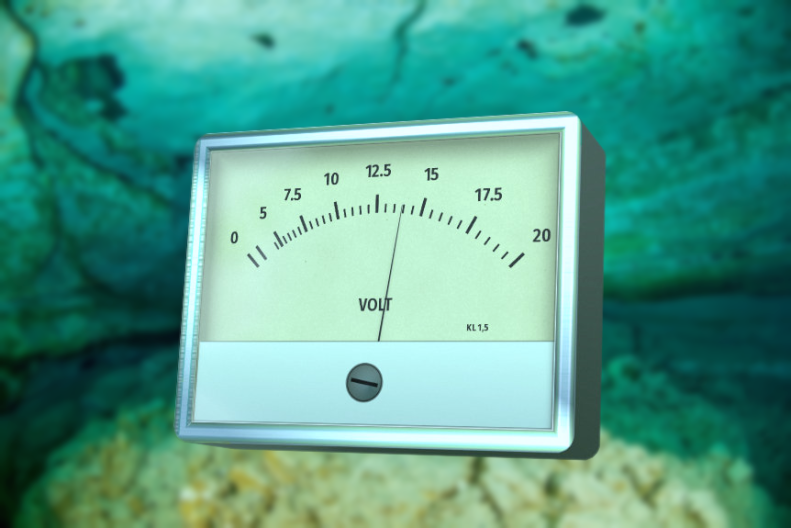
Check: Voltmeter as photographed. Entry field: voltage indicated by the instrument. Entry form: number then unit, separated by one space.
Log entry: 14 V
